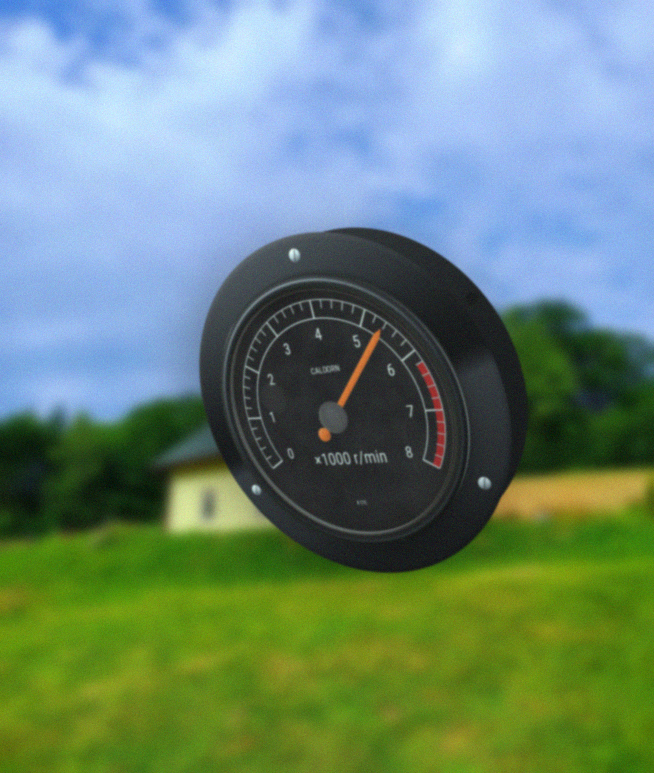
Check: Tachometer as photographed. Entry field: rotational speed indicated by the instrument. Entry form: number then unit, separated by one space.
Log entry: 5400 rpm
